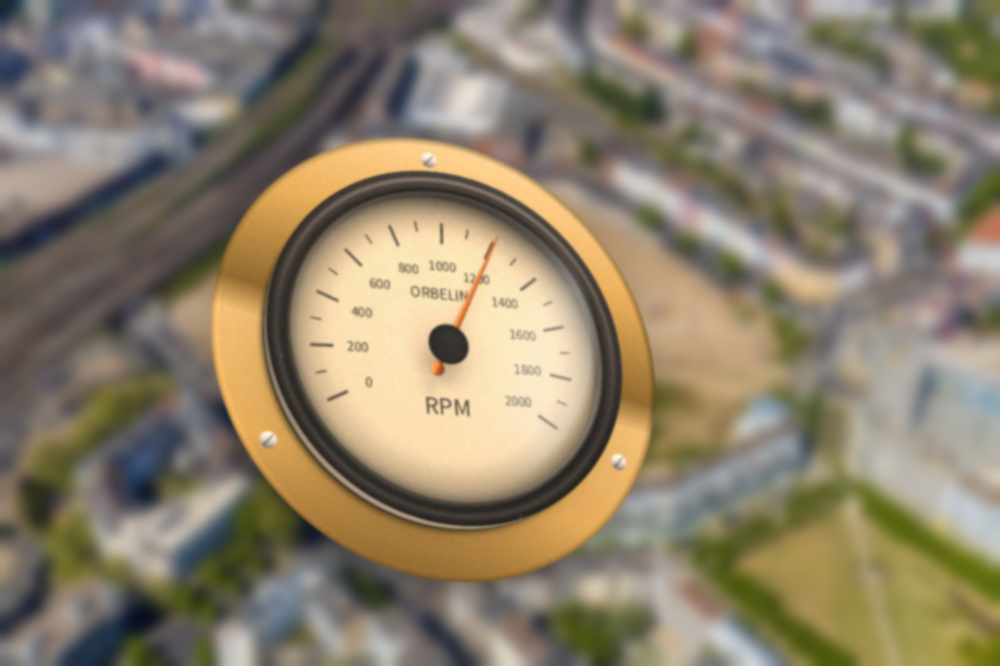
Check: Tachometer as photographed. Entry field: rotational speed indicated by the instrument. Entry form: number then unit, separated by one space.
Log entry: 1200 rpm
